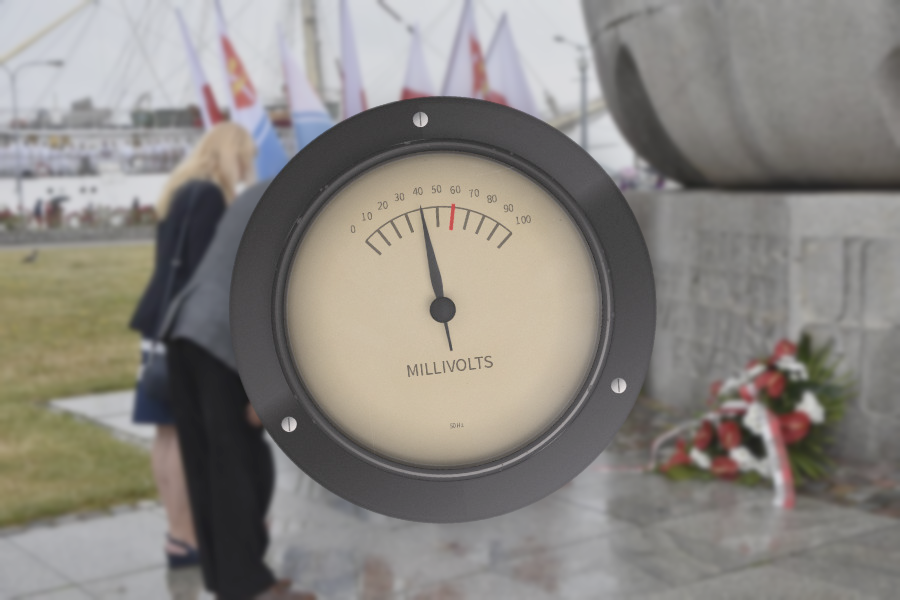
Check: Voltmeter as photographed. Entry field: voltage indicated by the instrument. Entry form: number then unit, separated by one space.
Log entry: 40 mV
